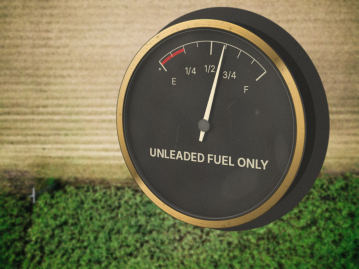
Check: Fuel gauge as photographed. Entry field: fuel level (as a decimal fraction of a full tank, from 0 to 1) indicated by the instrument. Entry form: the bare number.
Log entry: 0.625
